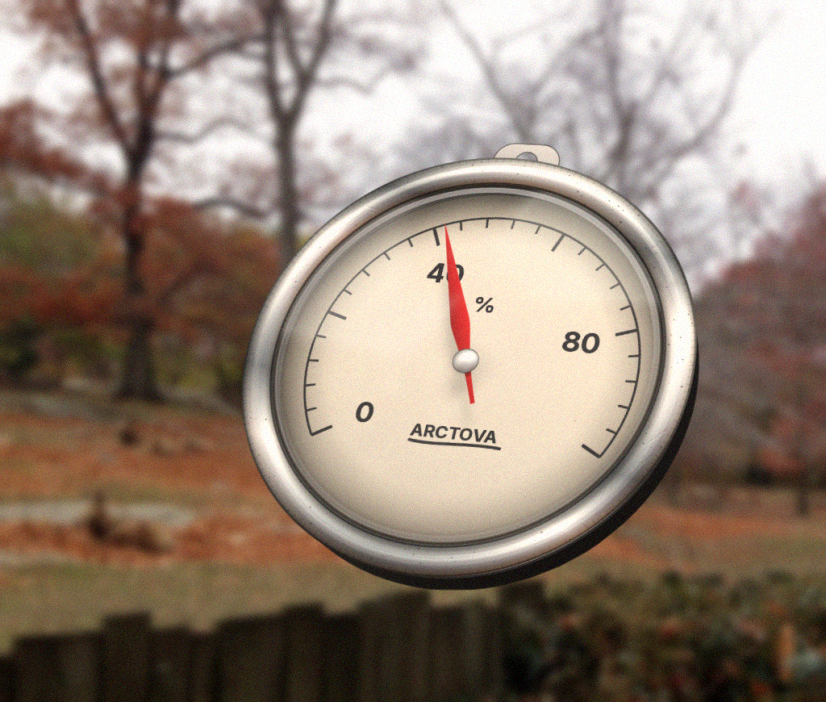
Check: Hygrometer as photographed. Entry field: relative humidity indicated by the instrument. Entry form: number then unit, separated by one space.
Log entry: 42 %
